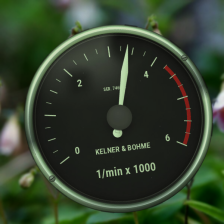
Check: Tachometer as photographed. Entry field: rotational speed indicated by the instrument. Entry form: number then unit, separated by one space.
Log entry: 3375 rpm
